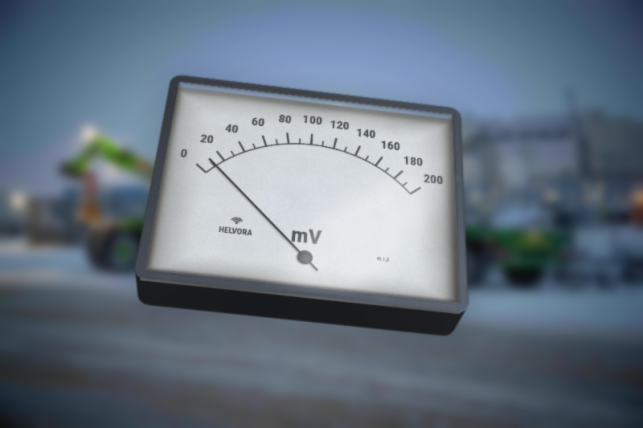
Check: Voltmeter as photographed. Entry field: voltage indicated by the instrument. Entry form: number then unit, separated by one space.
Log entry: 10 mV
